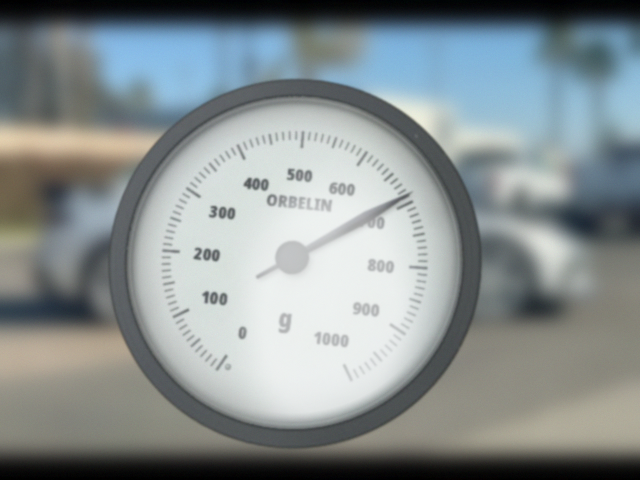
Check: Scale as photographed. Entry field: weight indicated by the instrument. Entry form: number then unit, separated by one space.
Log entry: 690 g
